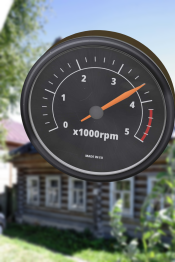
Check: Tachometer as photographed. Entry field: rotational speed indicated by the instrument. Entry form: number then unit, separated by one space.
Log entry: 3600 rpm
